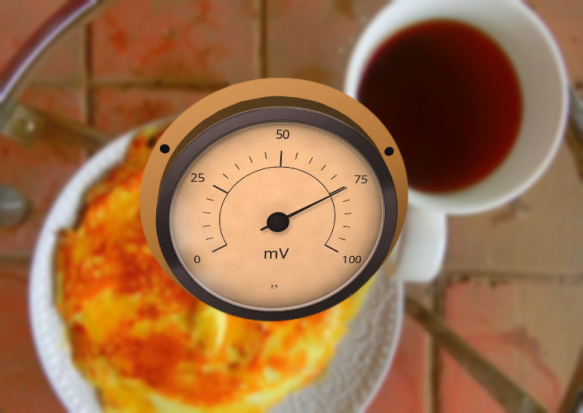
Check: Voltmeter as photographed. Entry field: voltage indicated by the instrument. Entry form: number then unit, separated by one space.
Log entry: 75 mV
